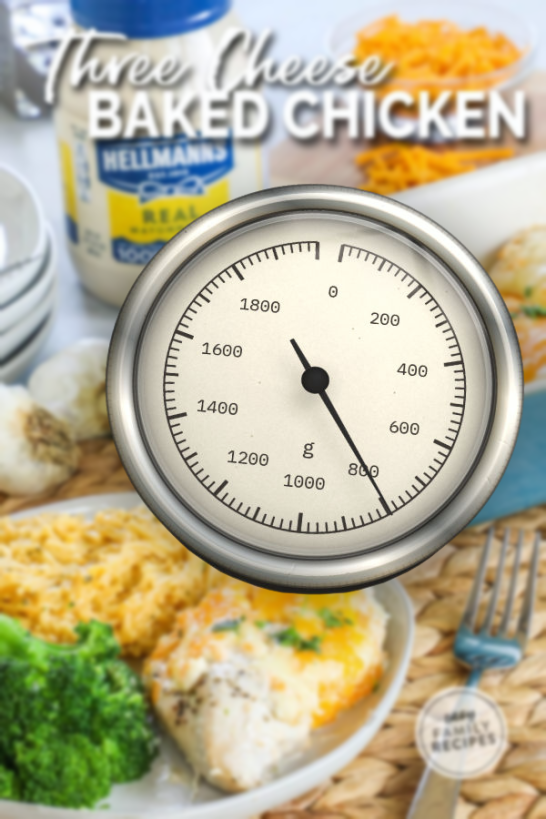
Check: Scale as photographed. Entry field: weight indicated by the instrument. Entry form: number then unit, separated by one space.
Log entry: 800 g
